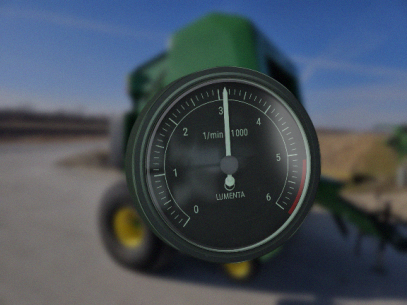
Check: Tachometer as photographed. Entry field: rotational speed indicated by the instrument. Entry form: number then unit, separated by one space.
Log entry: 3100 rpm
